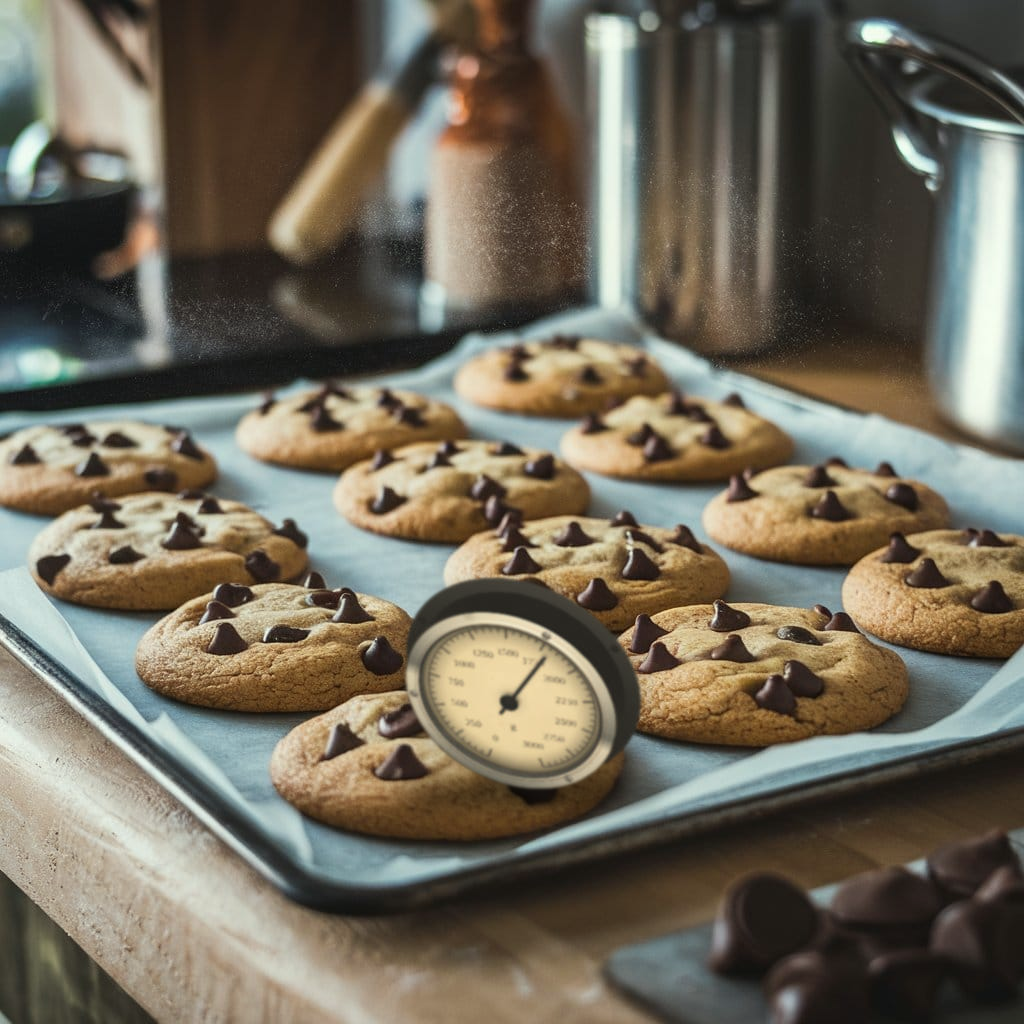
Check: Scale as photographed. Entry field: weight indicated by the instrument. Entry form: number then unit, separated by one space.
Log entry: 1800 g
